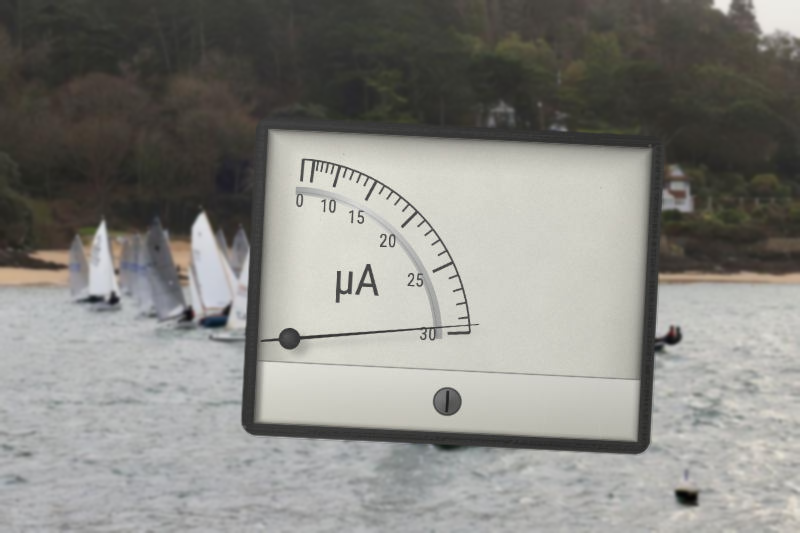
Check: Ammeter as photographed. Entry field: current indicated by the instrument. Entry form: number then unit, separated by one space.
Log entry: 29.5 µA
